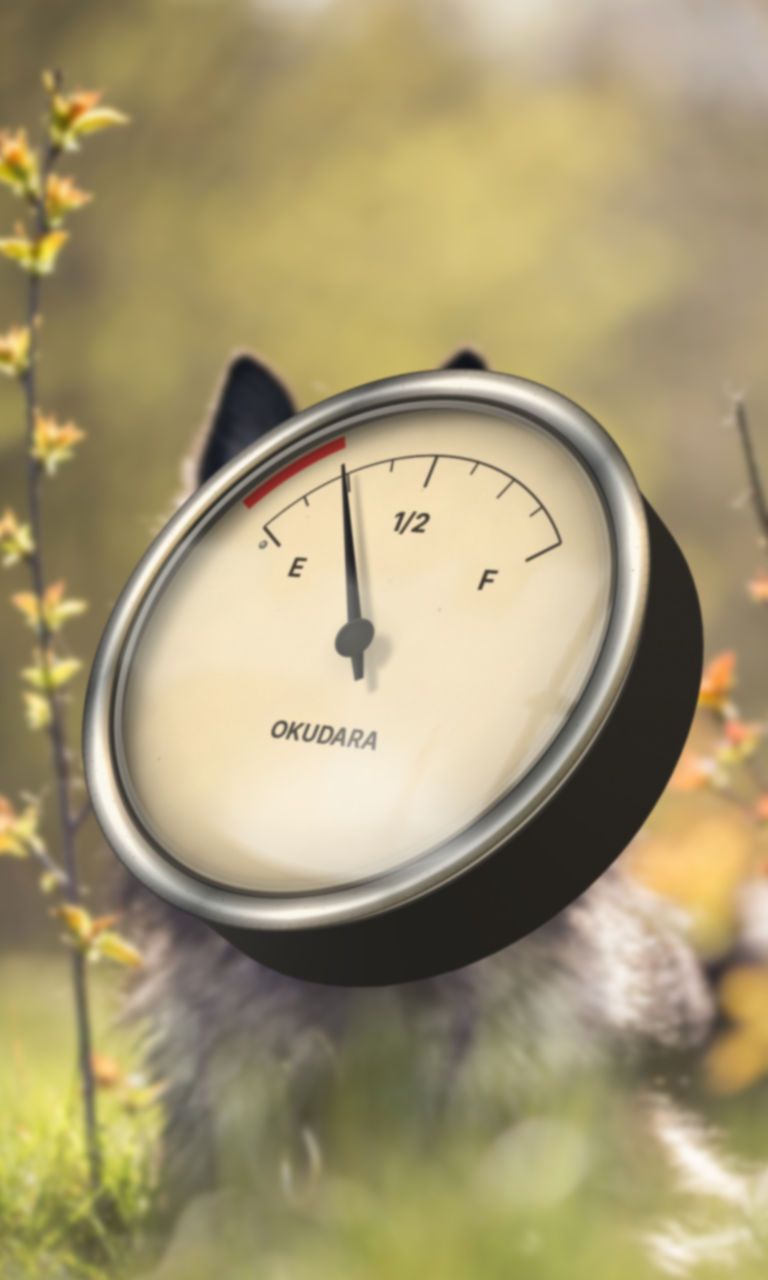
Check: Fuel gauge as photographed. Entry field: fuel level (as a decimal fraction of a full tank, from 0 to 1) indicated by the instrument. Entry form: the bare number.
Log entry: 0.25
